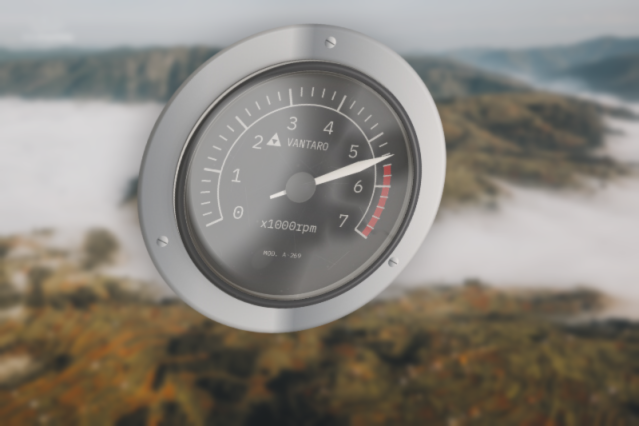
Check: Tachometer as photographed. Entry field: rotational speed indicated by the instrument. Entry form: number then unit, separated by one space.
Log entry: 5400 rpm
